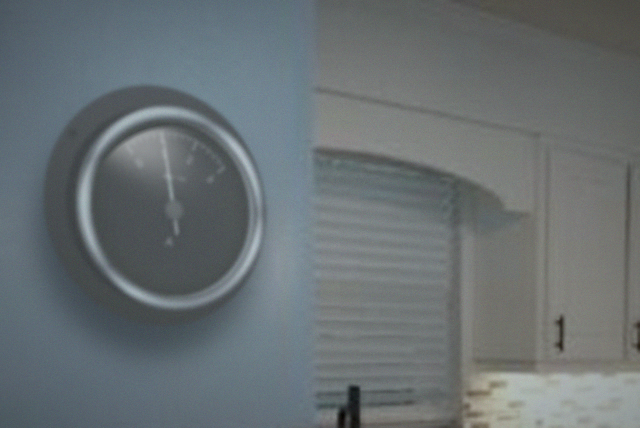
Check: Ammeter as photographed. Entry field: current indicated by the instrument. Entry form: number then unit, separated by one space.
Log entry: 1 A
